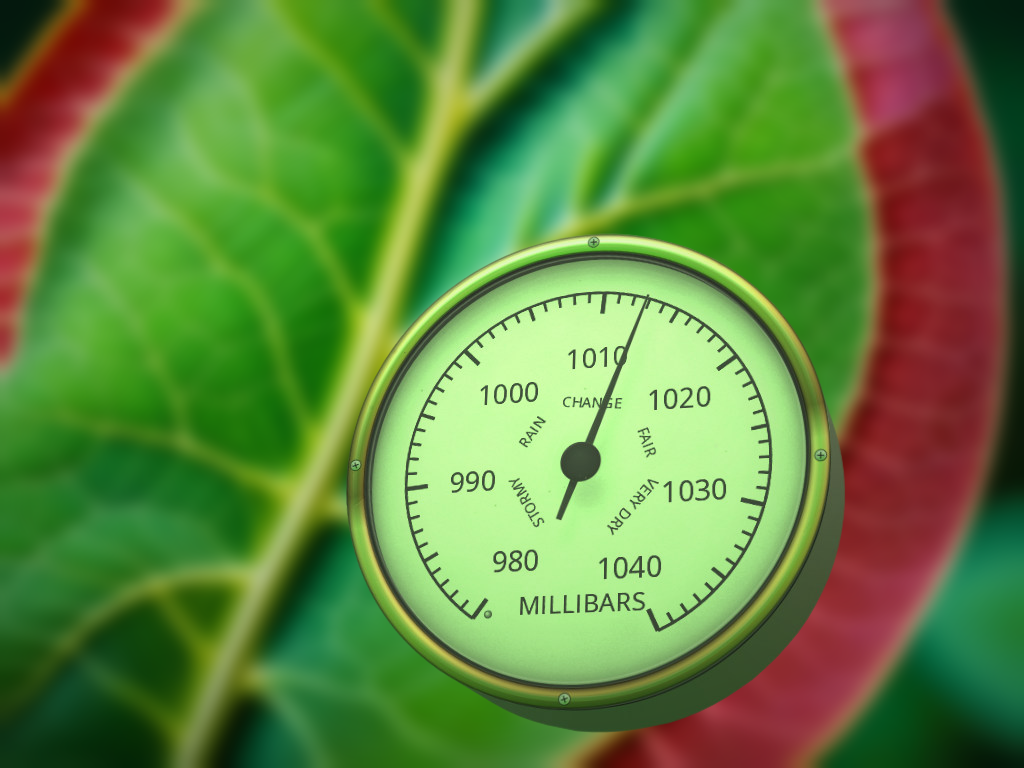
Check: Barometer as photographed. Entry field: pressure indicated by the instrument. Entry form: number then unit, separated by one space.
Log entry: 1013 mbar
